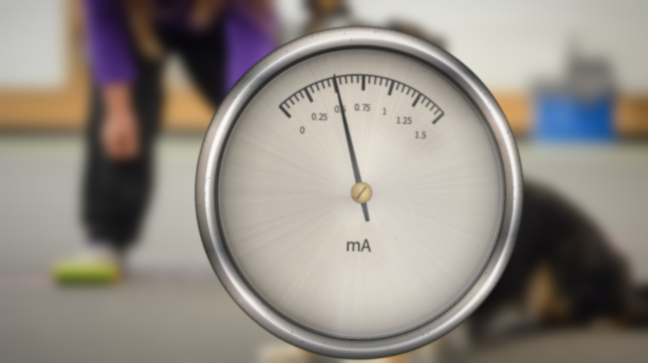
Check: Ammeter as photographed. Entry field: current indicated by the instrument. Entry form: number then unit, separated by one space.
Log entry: 0.5 mA
